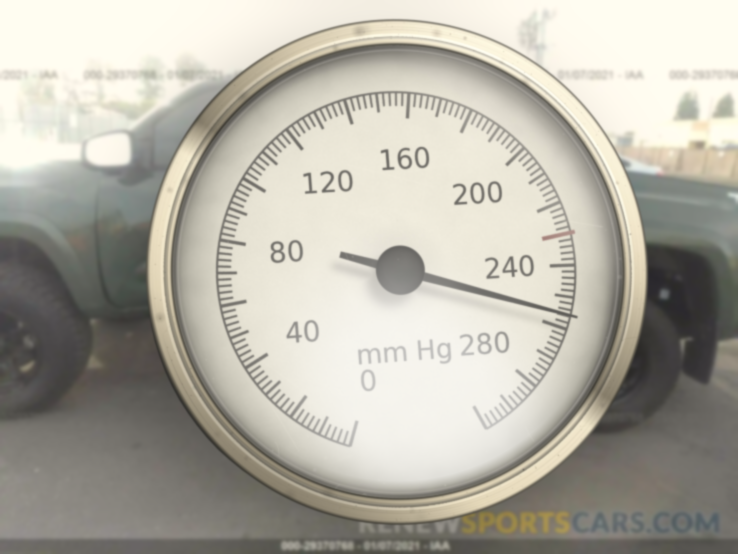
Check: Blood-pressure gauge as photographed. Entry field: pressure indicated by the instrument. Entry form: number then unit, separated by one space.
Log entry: 256 mmHg
